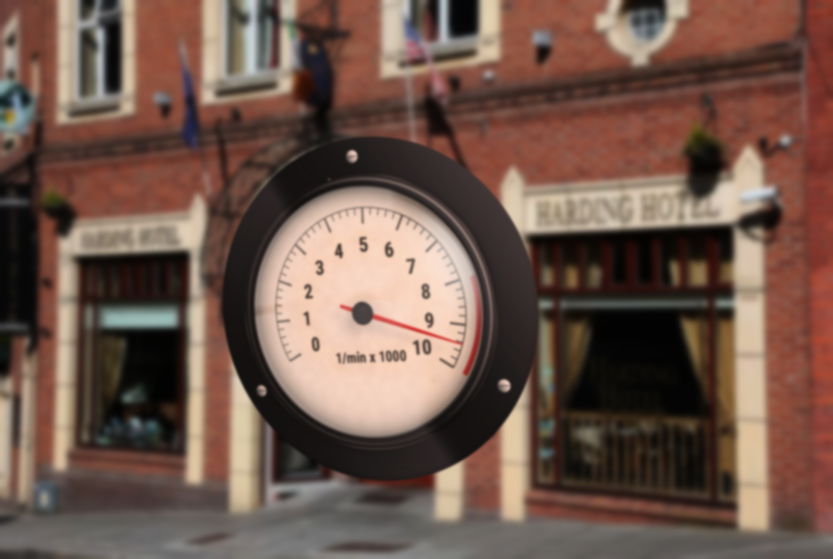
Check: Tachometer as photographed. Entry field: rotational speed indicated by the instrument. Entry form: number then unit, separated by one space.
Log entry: 9400 rpm
